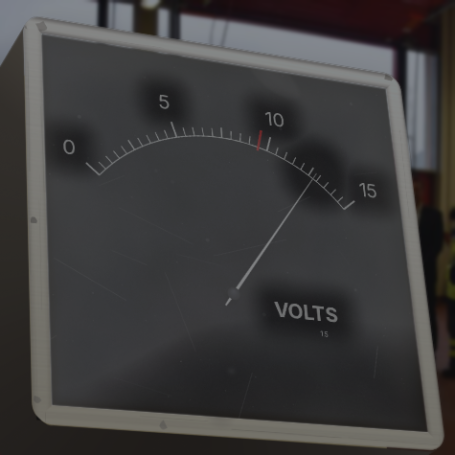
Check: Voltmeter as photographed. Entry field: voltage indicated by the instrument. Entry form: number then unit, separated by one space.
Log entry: 12.75 V
